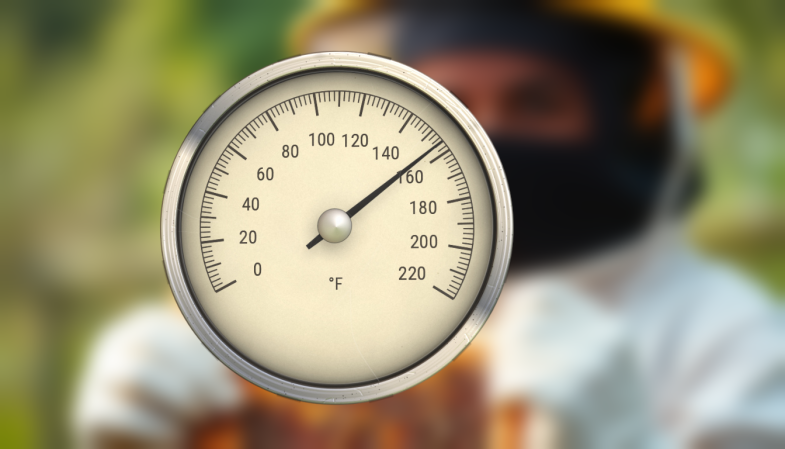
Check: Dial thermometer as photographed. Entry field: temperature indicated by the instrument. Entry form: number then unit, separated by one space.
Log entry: 156 °F
